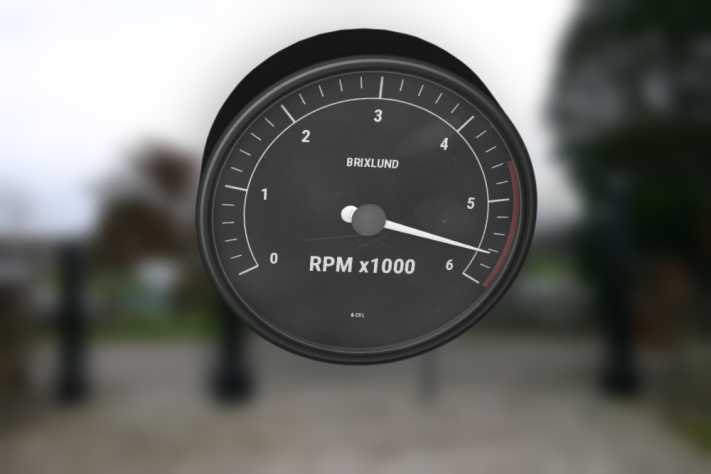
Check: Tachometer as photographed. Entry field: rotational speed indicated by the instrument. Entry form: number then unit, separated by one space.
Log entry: 5600 rpm
